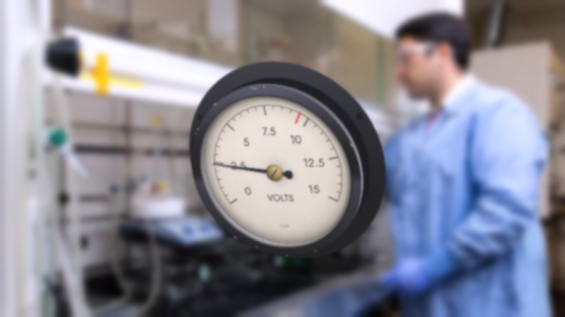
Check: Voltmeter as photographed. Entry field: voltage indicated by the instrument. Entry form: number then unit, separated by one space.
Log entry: 2.5 V
